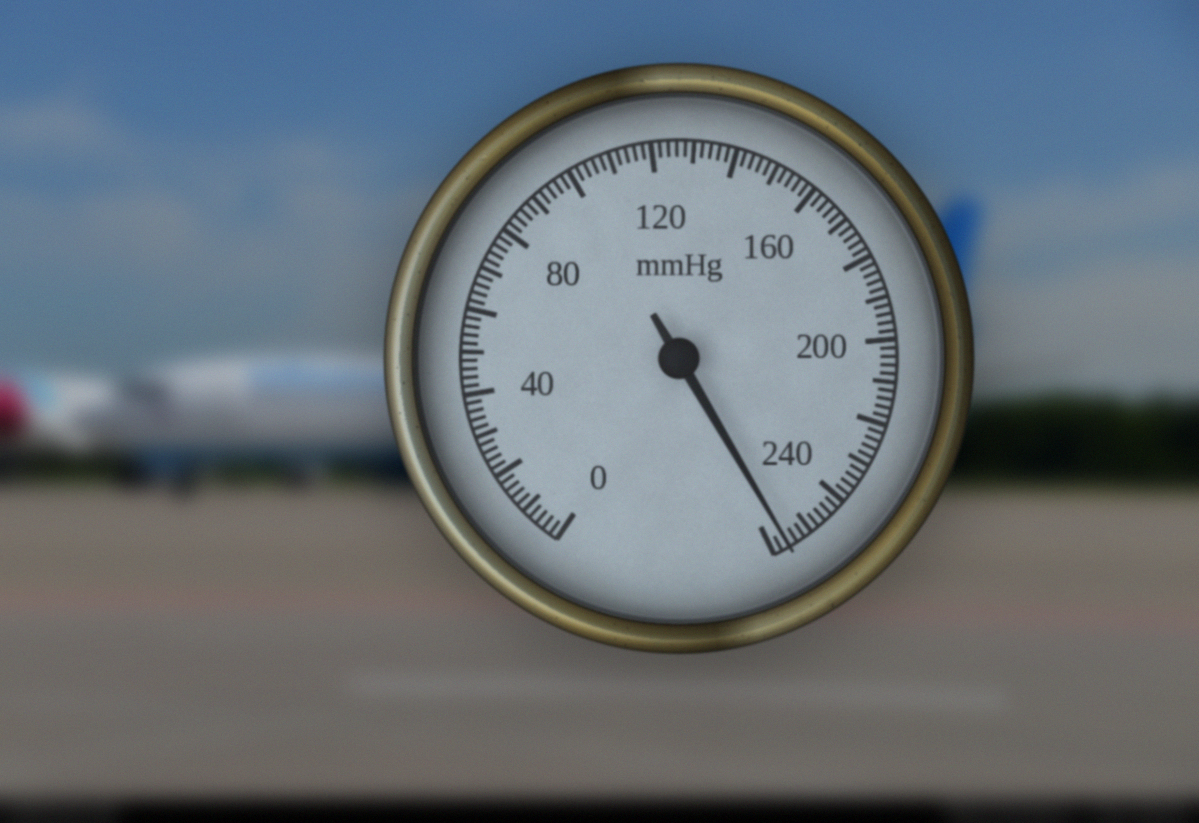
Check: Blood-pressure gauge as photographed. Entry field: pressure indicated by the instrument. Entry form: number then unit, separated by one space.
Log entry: 256 mmHg
